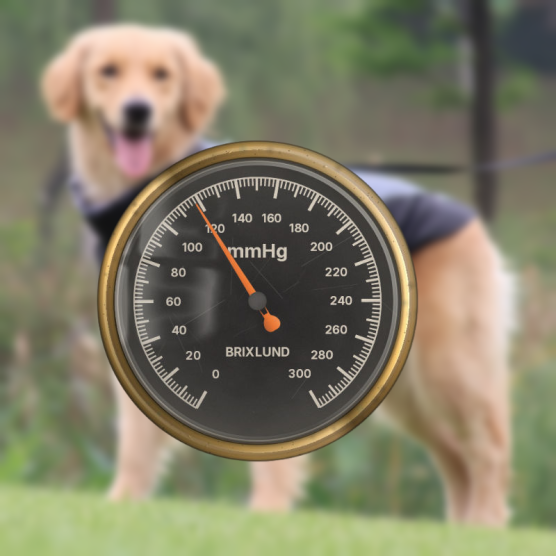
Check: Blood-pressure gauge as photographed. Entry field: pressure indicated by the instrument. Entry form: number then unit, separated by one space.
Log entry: 118 mmHg
